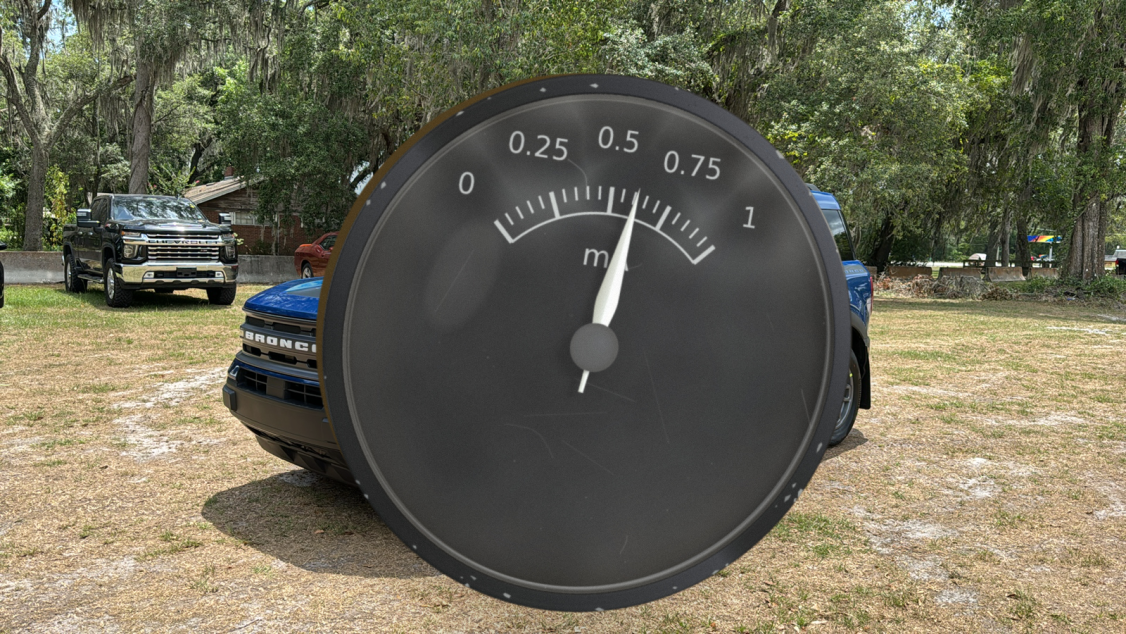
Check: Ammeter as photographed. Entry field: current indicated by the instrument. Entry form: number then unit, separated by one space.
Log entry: 0.6 mA
